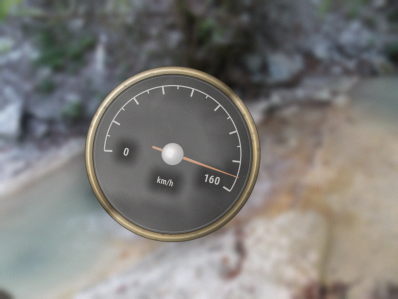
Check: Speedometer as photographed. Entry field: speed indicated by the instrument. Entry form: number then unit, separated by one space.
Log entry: 150 km/h
